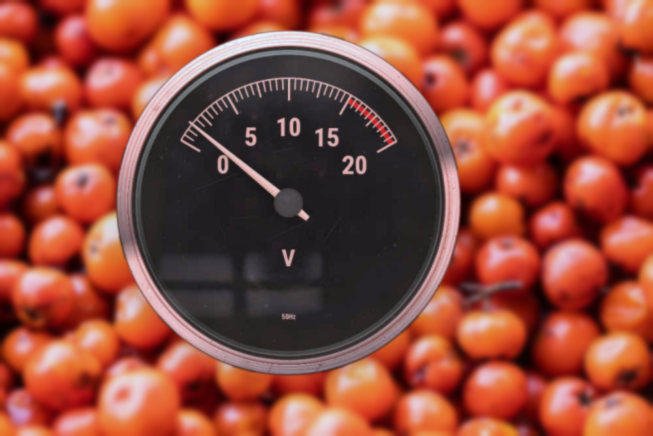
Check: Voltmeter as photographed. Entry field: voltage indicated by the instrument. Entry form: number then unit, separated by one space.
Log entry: 1.5 V
